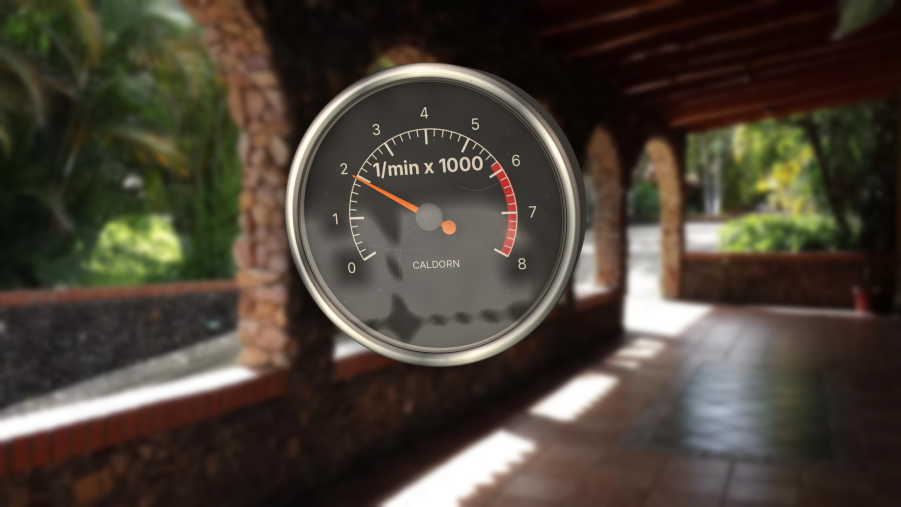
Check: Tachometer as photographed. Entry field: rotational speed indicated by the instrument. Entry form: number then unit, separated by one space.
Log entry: 2000 rpm
